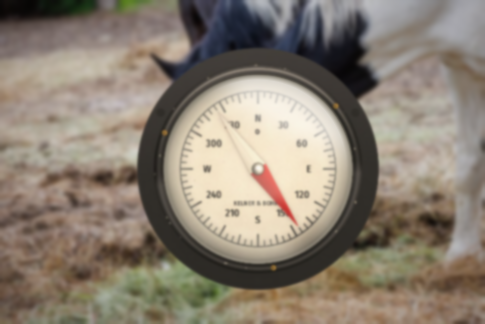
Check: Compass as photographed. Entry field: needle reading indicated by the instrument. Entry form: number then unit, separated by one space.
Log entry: 145 °
